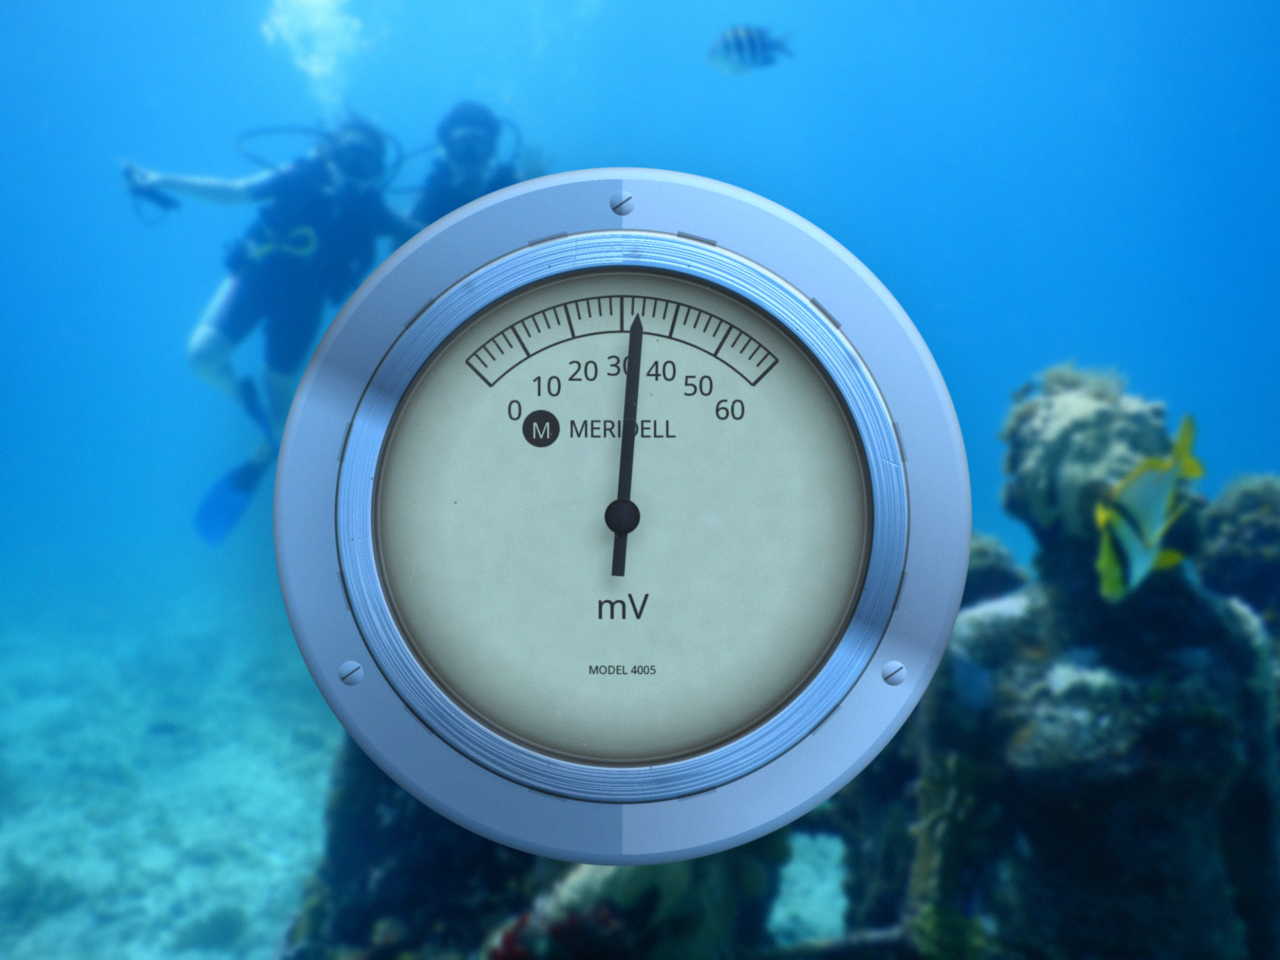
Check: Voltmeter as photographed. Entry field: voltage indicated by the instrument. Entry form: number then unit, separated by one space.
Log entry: 33 mV
